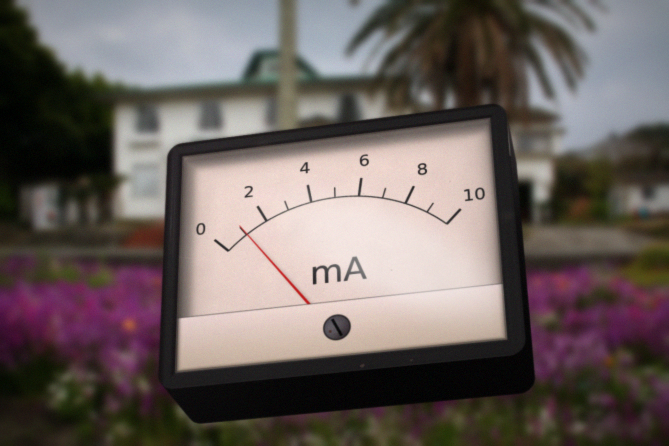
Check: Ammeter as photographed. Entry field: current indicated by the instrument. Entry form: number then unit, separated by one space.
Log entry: 1 mA
